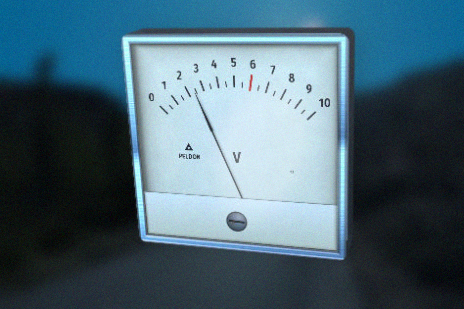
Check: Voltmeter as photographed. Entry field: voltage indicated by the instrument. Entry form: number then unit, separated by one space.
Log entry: 2.5 V
